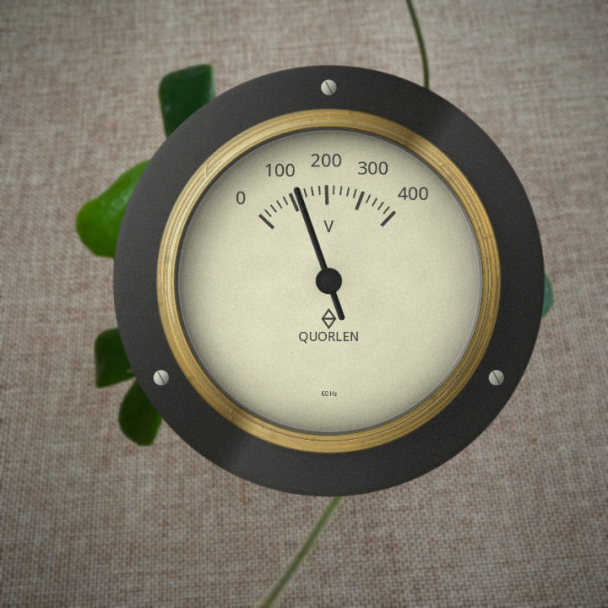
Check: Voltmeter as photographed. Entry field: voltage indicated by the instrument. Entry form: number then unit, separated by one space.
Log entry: 120 V
